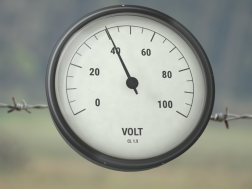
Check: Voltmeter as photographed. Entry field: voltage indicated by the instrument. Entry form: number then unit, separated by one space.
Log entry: 40 V
